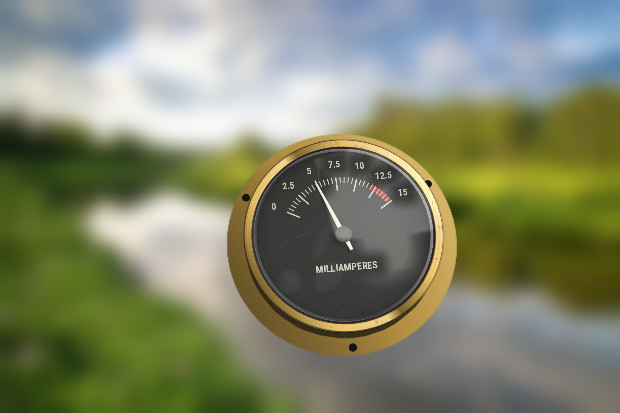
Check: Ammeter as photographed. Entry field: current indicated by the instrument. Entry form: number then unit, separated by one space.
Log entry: 5 mA
